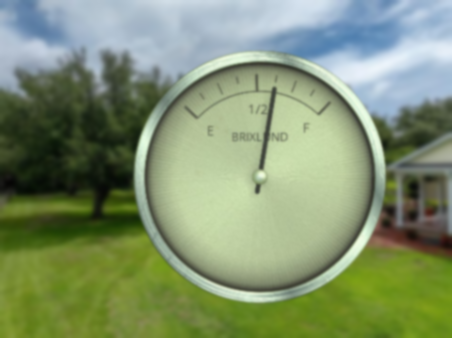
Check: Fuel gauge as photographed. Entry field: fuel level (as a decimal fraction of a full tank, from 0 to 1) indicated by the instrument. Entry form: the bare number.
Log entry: 0.625
